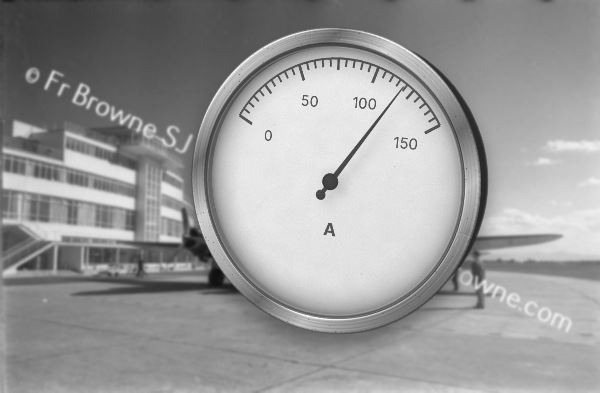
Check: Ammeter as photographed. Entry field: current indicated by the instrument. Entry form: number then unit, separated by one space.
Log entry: 120 A
